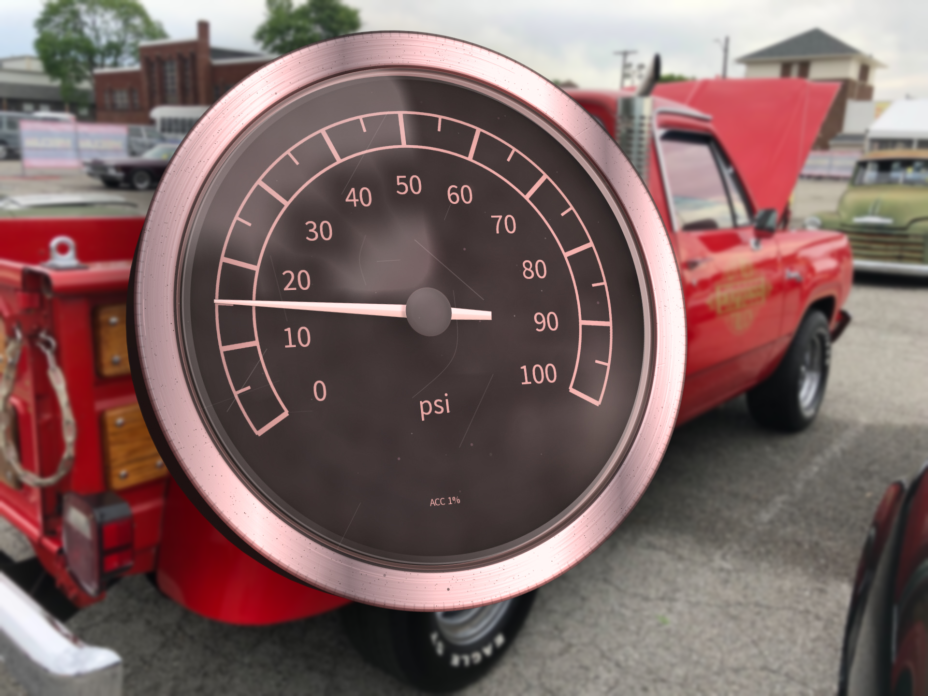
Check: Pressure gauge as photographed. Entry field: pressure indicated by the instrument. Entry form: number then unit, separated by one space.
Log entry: 15 psi
